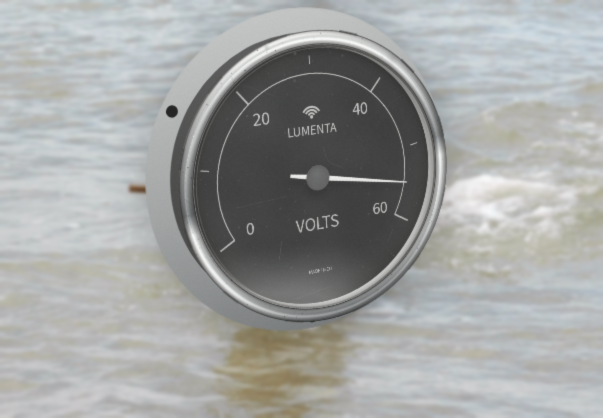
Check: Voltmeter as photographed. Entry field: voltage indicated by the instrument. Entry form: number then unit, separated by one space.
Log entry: 55 V
